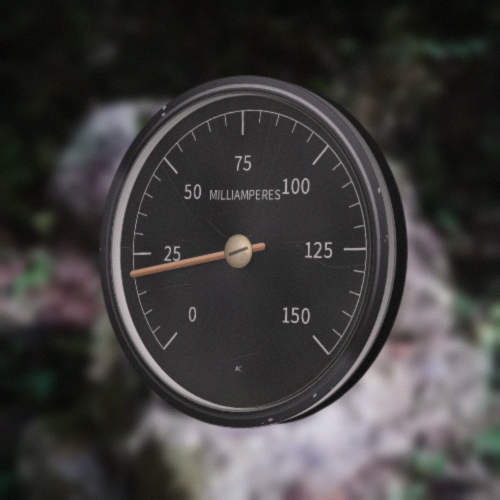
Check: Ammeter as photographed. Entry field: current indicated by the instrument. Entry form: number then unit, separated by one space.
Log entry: 20 mA
